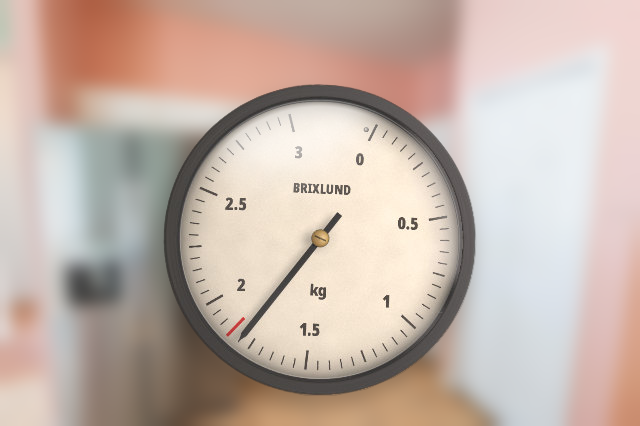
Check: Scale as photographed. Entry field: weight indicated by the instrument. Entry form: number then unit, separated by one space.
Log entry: 1.8 kg
